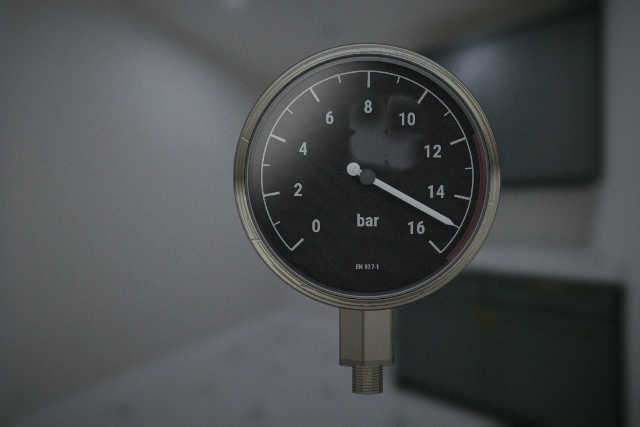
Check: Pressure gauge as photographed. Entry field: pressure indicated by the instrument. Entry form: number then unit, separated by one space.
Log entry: 15 bar
